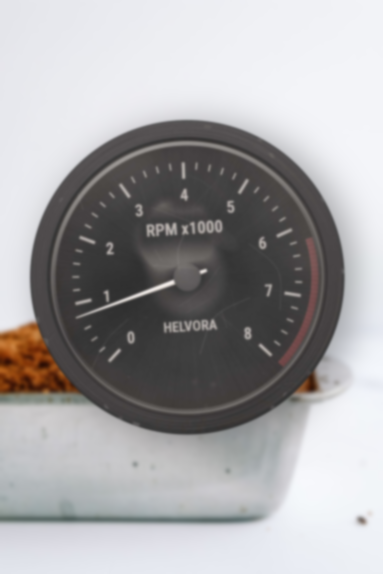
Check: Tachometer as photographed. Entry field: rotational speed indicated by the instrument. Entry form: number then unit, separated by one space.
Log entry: 800 rpm
